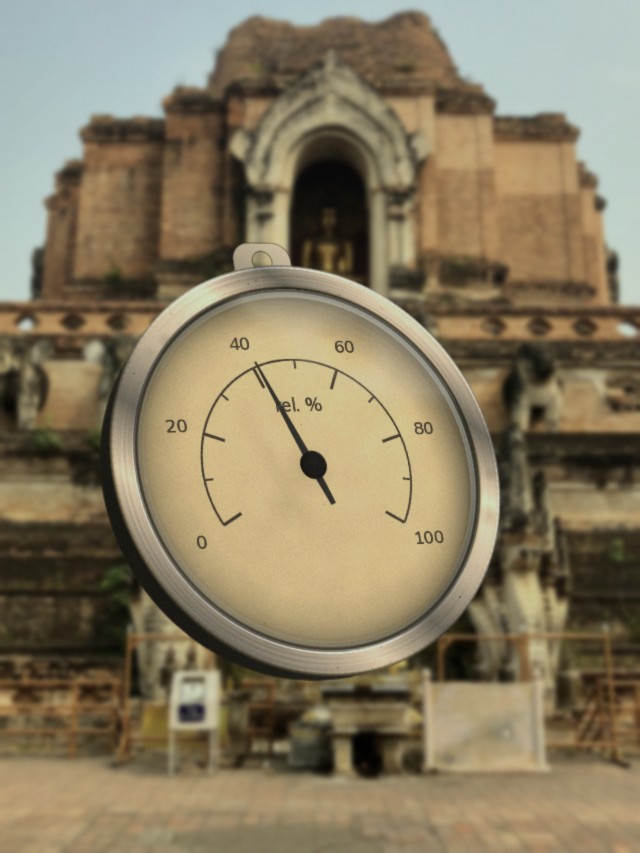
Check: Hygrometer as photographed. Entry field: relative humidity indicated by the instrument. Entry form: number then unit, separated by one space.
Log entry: 40 %
